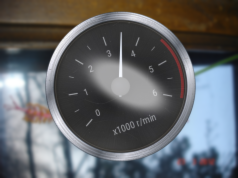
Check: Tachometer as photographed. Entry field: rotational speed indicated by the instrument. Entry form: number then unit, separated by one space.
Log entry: 3500 rpm
